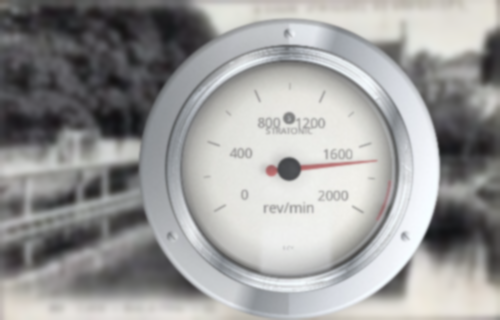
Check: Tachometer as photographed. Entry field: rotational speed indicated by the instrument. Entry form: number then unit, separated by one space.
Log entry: 1700 rpm
